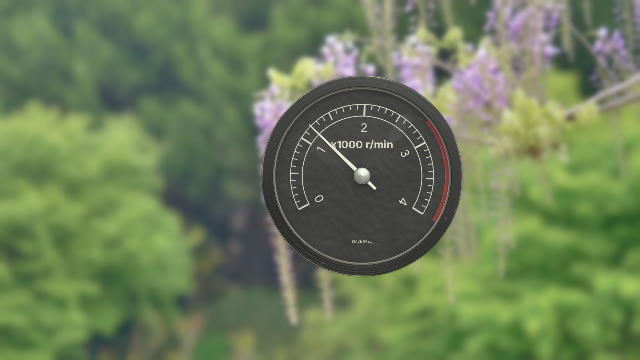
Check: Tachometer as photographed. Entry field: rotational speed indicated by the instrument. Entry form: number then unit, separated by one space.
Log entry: 1200 rpm
